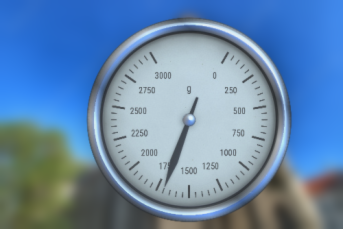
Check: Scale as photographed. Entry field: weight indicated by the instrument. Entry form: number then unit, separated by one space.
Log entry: 1700 g
